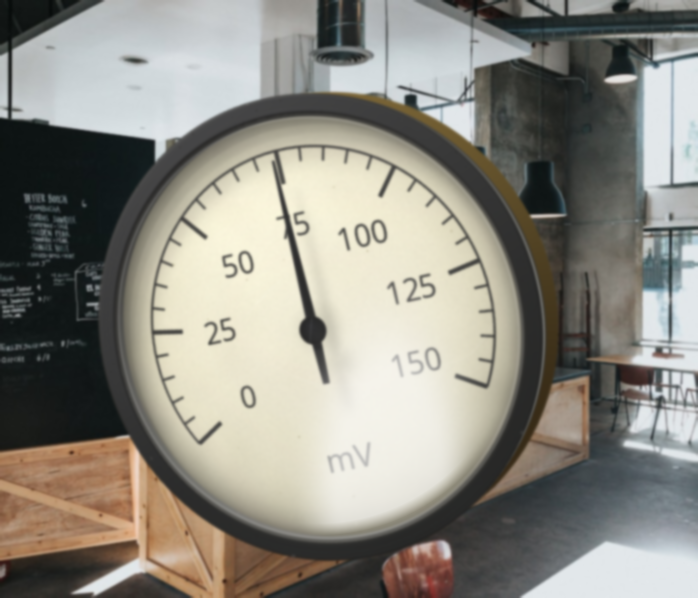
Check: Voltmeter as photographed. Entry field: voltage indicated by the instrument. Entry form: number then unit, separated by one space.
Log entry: 75 mV
